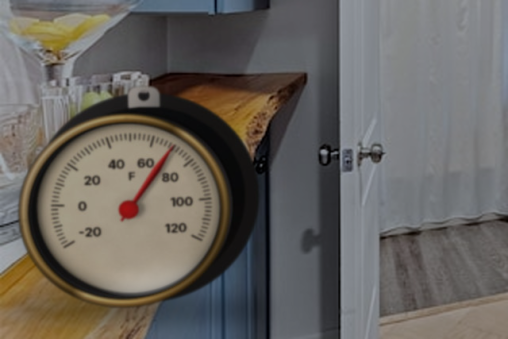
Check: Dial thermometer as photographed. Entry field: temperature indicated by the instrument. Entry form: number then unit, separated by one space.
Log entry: 70 °F
